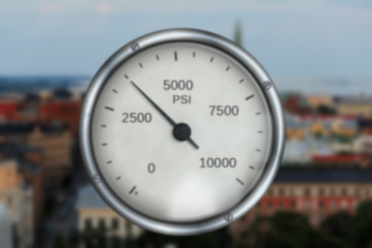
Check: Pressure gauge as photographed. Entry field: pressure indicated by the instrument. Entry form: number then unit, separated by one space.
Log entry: 3500 psi
